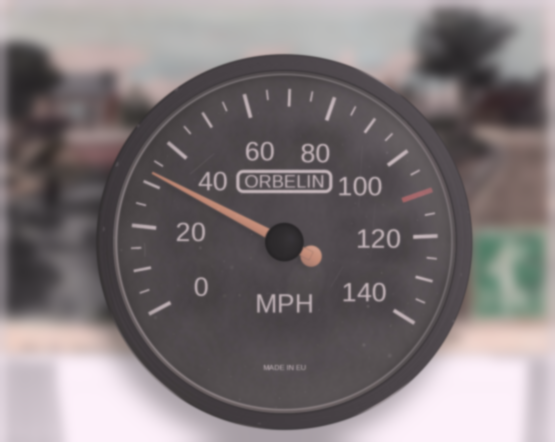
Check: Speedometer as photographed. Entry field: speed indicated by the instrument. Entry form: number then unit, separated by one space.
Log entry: 32.5 mph
